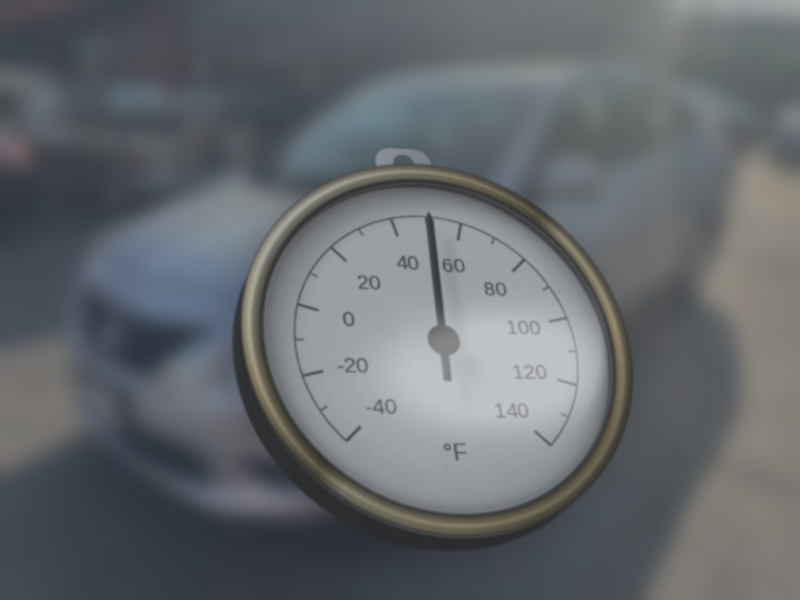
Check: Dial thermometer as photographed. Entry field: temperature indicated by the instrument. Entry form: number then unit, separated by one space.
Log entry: 50 °F
